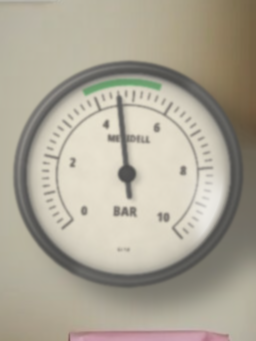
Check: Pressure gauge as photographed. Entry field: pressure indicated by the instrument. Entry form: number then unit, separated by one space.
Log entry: 4.6 bar
